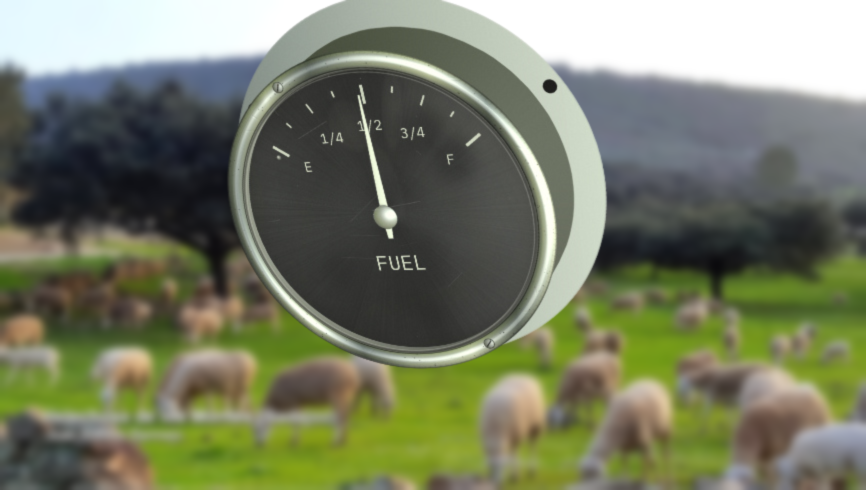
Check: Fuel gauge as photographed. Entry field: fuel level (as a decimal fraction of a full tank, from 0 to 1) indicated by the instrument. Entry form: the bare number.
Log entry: 0.5
